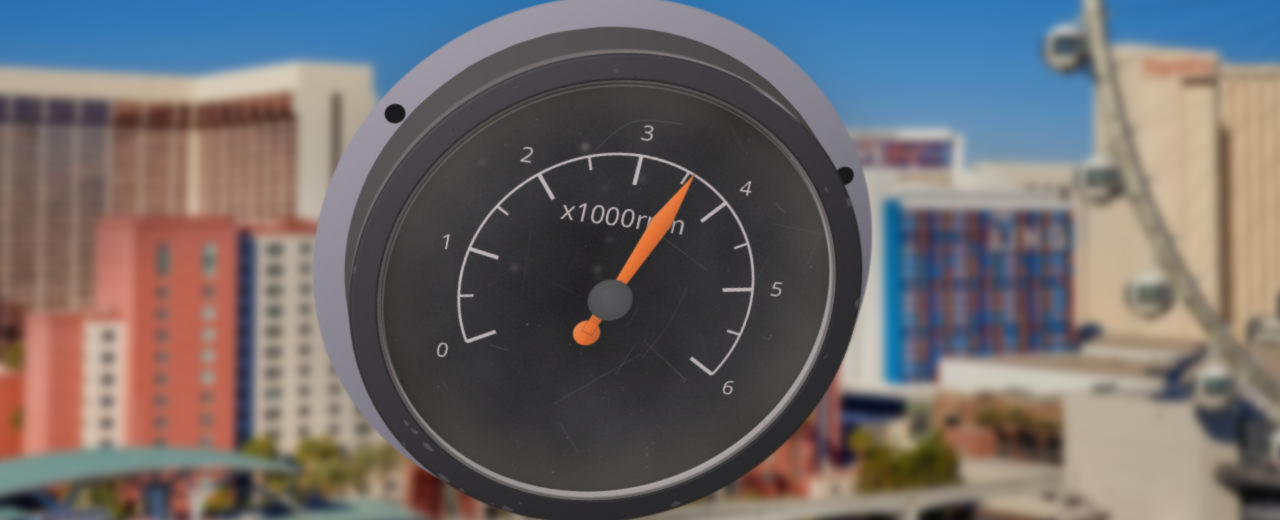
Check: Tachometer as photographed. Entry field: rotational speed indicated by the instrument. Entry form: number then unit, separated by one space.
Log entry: 3500 rpm
